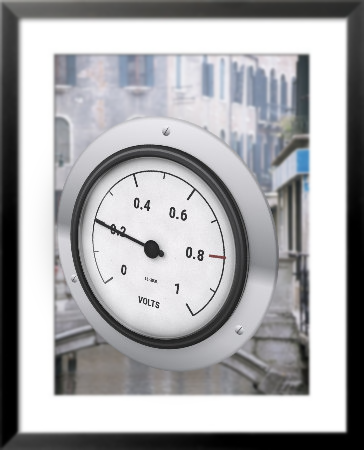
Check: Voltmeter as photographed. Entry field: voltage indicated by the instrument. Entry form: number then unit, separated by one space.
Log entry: 0.2 V
